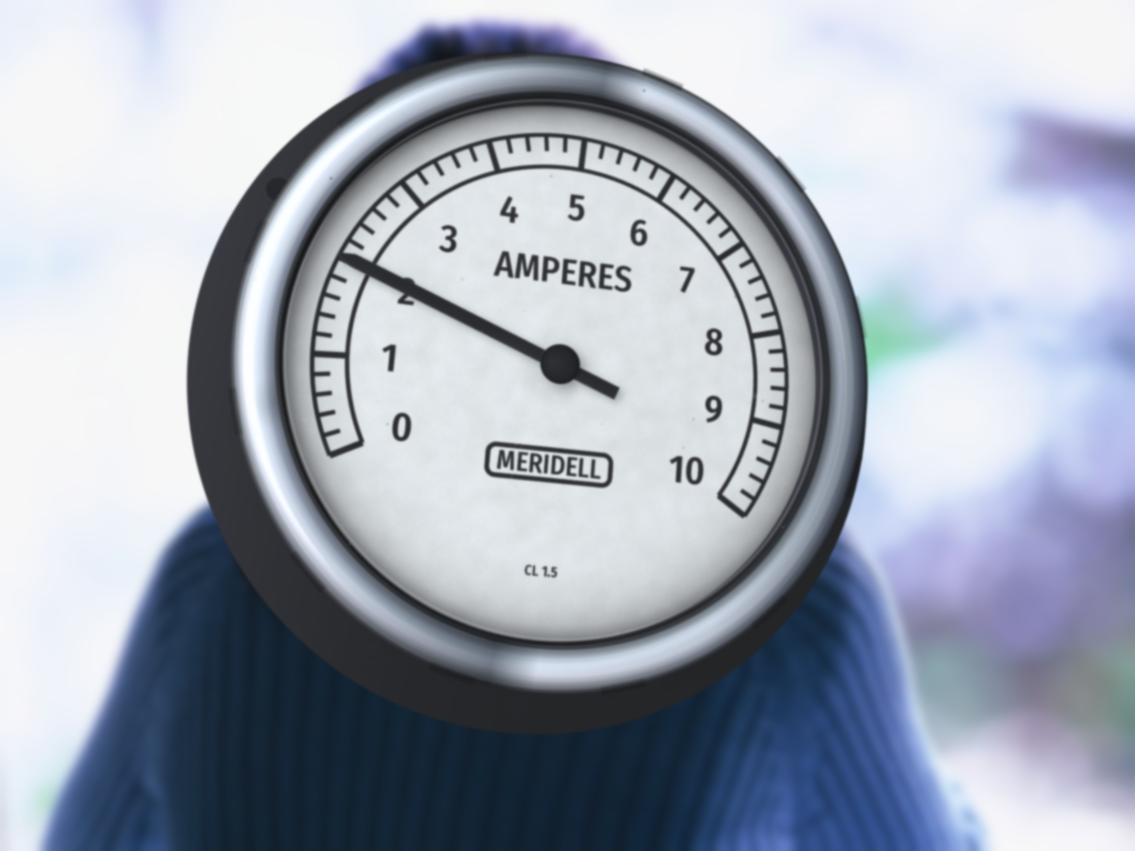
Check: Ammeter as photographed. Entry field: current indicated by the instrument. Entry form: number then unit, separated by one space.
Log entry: 2 A
